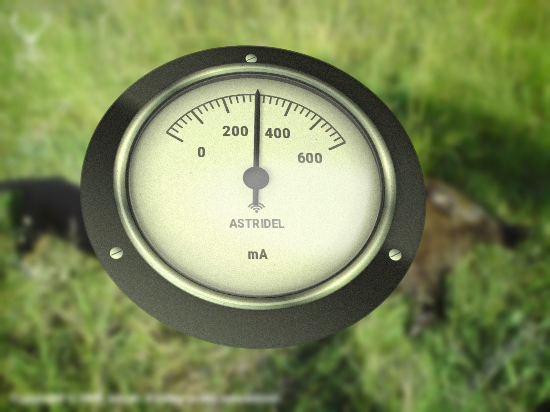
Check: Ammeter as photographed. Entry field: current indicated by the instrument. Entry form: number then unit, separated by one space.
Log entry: 300 mA
